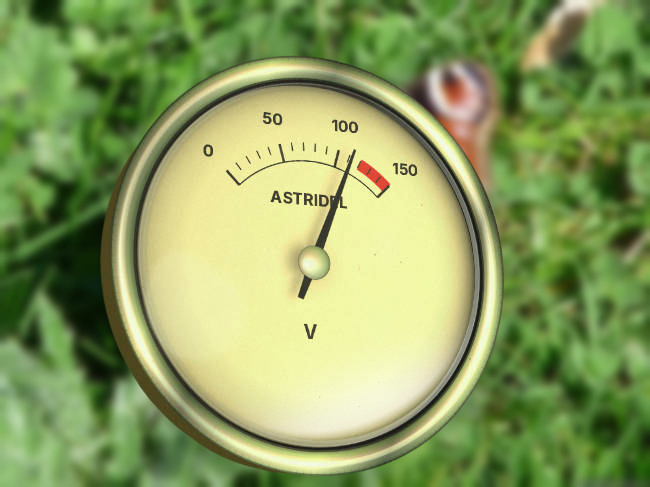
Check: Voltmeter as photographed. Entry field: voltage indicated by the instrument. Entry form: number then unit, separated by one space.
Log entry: 110 V
